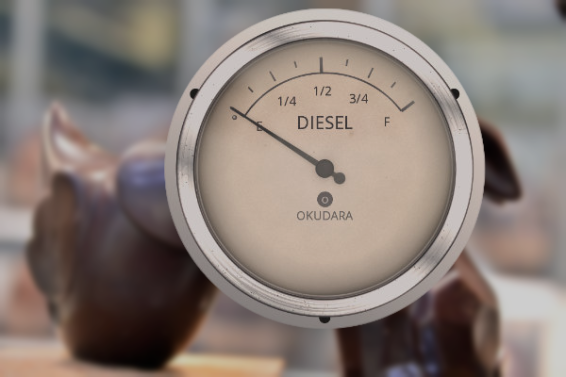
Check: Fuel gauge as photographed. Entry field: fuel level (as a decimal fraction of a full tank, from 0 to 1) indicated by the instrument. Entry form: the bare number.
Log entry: 0
